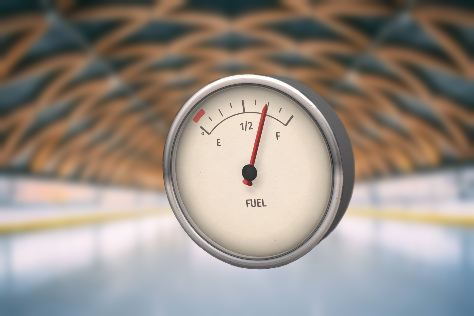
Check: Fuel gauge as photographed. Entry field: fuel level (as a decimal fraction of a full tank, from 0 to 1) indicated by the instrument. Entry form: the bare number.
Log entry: 0.75
